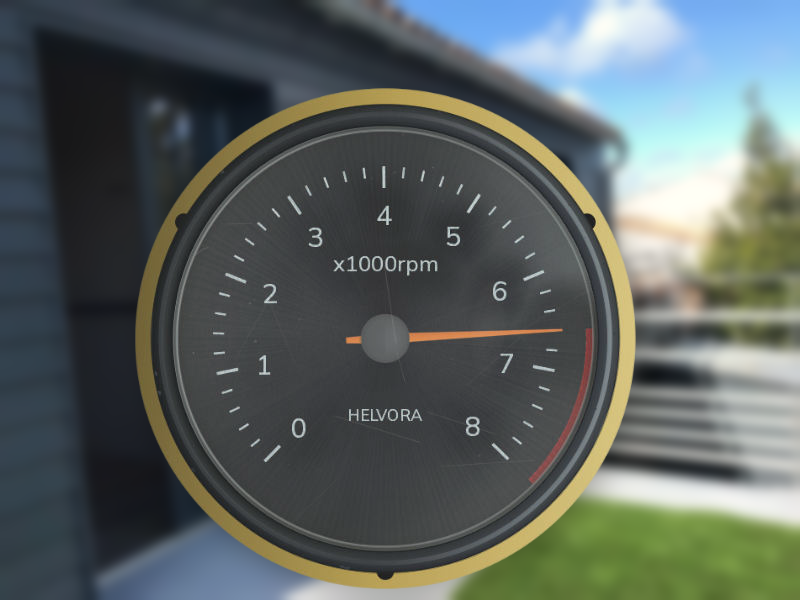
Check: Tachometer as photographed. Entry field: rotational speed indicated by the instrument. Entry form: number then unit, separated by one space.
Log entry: 6600 rpm
